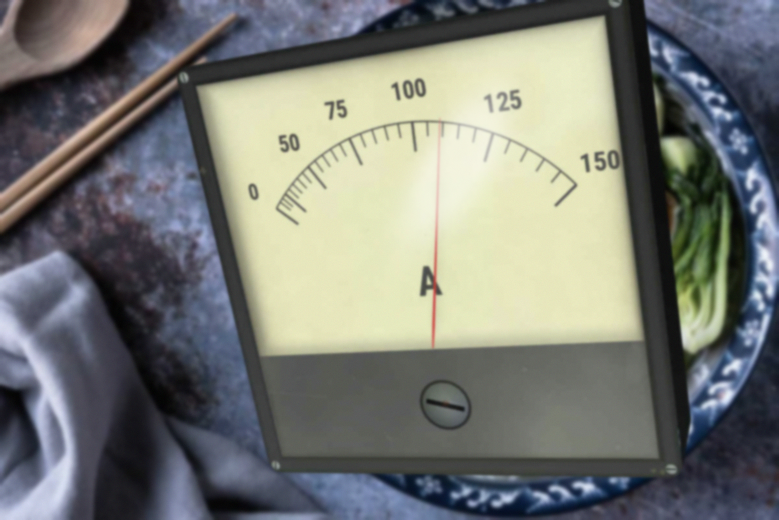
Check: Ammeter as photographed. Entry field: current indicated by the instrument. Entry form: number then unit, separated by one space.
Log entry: 110 A
